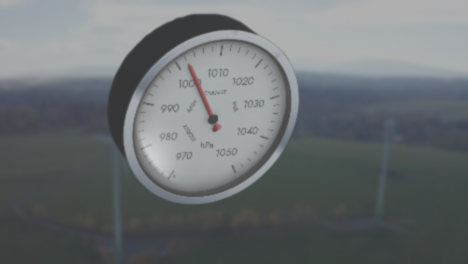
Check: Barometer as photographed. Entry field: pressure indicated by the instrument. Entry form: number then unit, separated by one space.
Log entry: 1002 hPa
